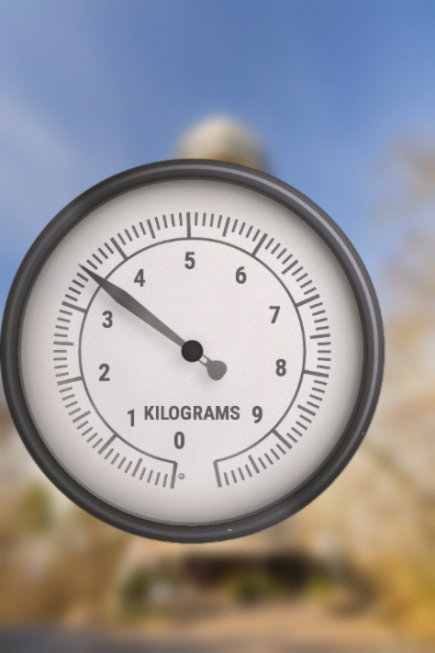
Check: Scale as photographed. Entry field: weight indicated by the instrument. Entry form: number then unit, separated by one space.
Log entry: 3.5 kg
